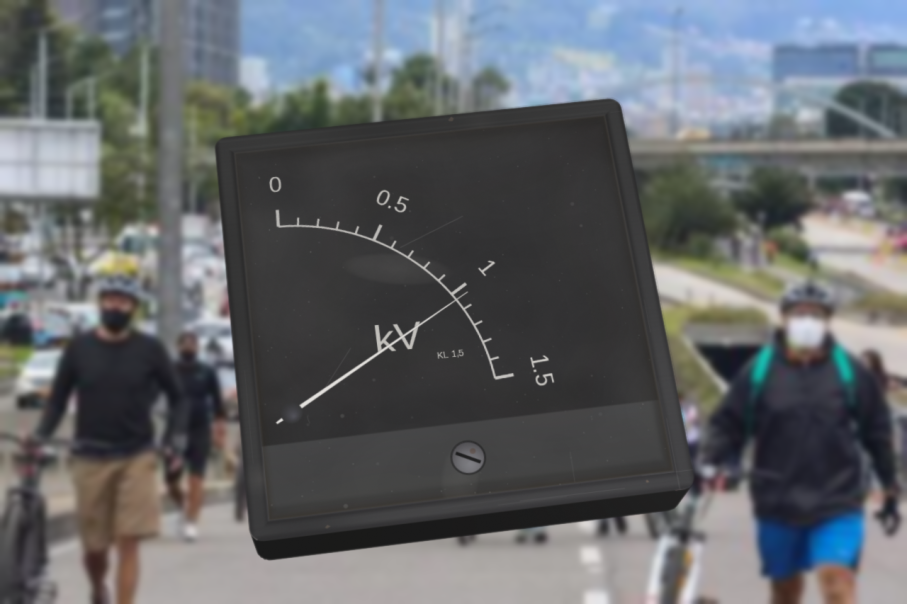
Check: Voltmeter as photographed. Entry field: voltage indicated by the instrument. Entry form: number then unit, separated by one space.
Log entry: 1.05 kV
